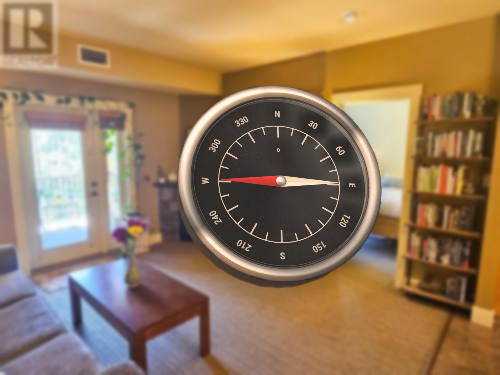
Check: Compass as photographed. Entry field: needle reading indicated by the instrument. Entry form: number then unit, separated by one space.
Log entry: 270 °
